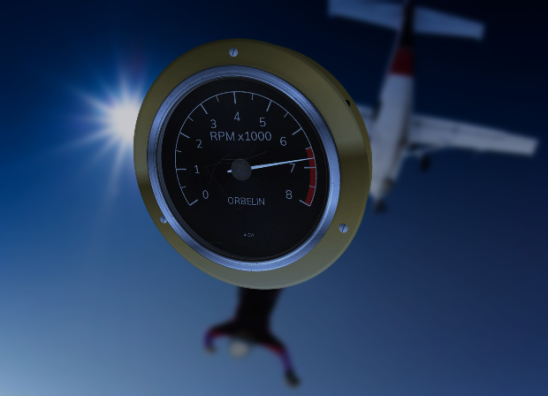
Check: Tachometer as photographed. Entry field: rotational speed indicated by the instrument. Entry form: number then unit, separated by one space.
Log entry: 6750 rpm
